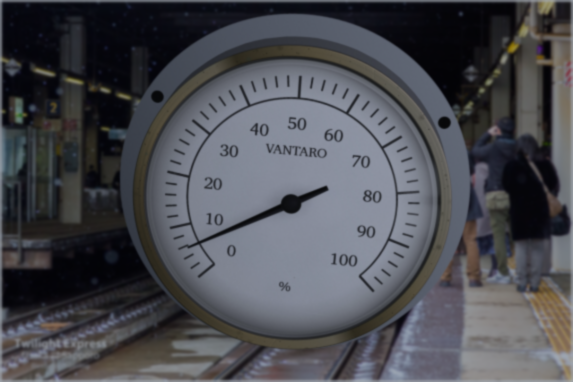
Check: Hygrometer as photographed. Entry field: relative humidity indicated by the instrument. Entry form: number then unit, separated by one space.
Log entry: 6 %
